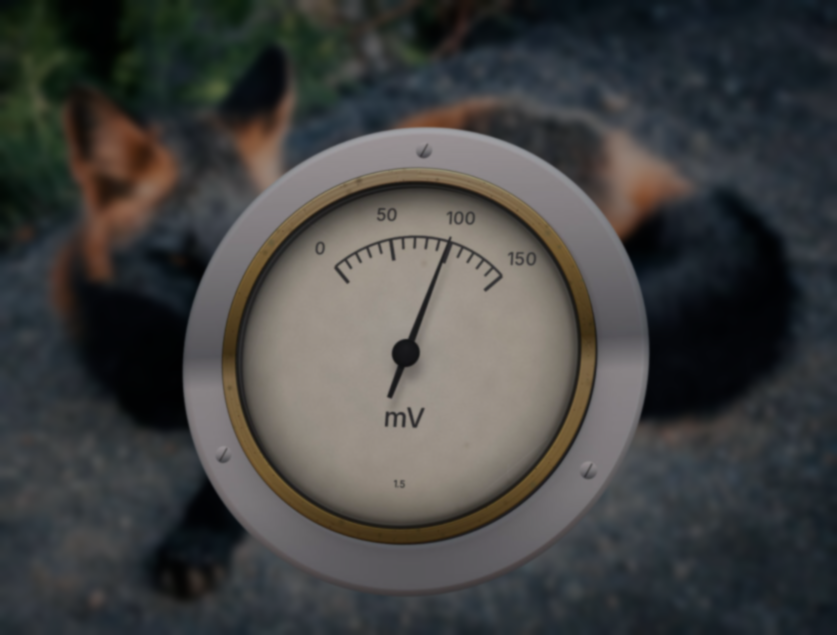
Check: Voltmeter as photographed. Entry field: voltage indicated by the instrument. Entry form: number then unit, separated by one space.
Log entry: 100 mV
